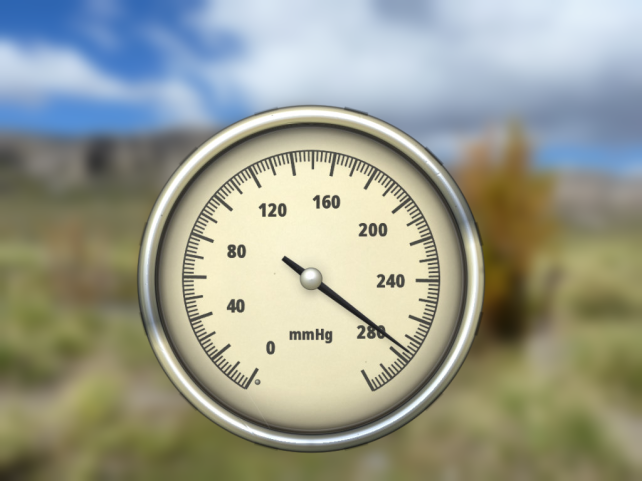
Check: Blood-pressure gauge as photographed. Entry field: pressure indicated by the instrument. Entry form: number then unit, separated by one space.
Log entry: 276 mmHg
